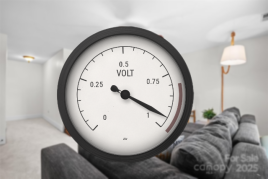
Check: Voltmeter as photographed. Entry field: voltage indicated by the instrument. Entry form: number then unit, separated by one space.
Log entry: 0.95 V
